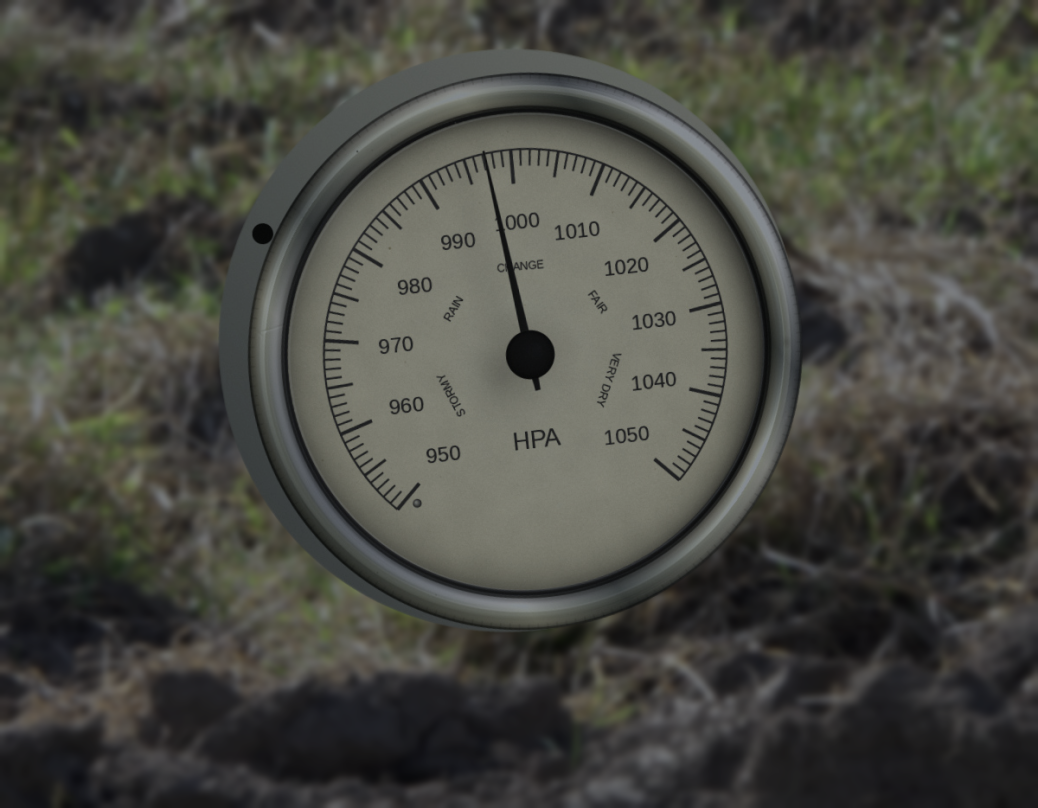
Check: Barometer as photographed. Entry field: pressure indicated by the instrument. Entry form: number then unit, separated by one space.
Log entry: 997 hPa
